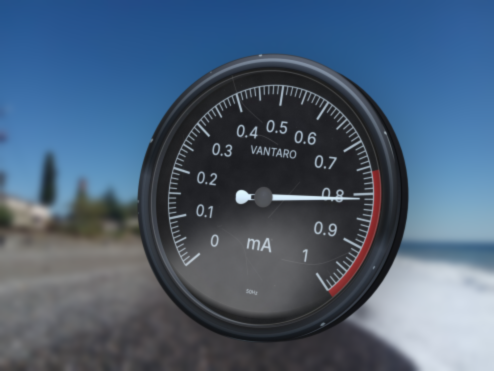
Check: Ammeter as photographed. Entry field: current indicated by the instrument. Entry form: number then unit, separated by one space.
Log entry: 0.81 mA
